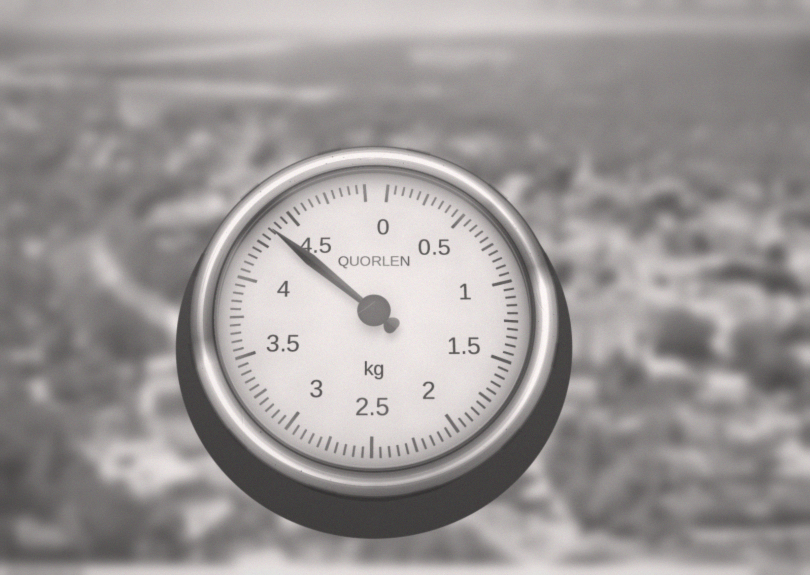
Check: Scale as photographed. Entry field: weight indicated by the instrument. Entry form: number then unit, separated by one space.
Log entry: 4.35 kg
